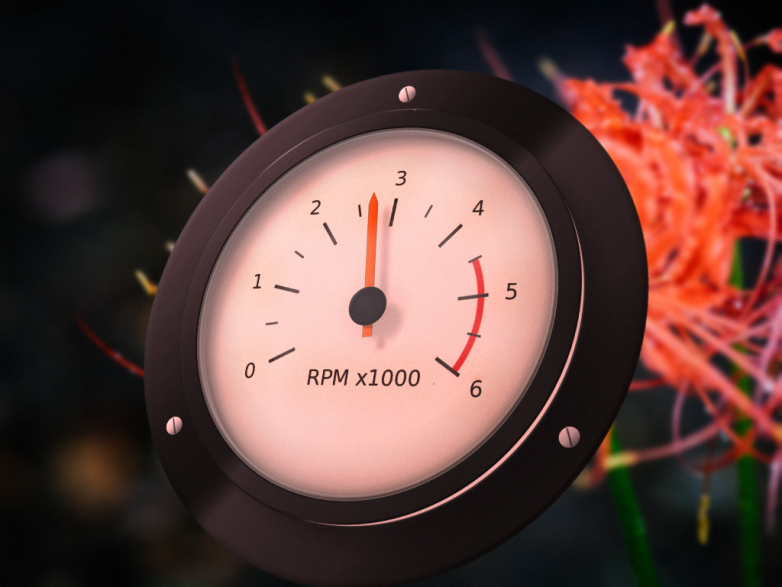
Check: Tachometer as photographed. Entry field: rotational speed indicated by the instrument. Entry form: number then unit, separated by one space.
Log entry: 2750 rpm
